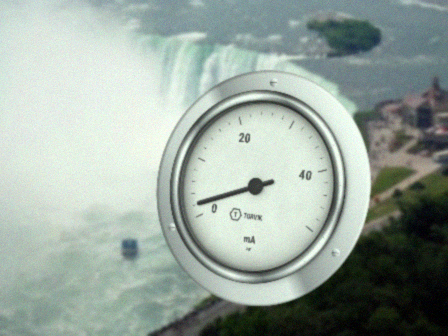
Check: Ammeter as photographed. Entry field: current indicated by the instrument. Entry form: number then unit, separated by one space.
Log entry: 2 mA
